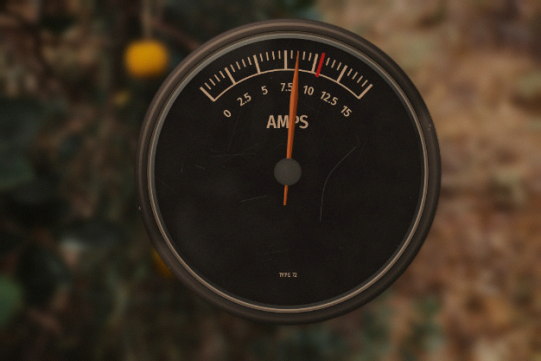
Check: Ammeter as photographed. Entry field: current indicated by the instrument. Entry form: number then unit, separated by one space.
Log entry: 8.5 A
